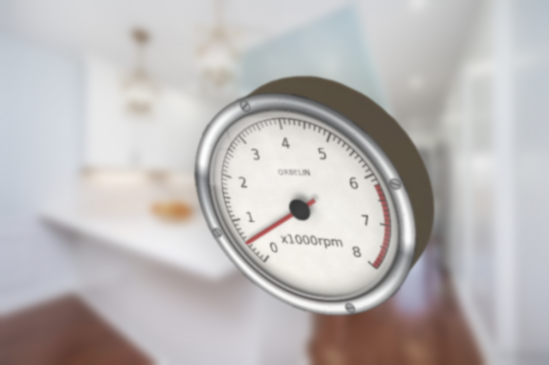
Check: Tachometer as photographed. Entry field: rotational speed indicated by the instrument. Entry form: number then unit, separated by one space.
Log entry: 500 rpm
